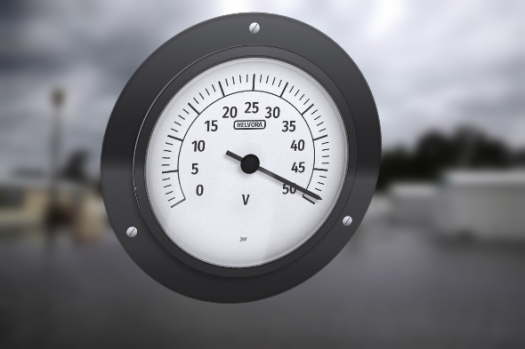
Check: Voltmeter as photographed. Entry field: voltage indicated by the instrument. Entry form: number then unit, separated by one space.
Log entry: 49 V
